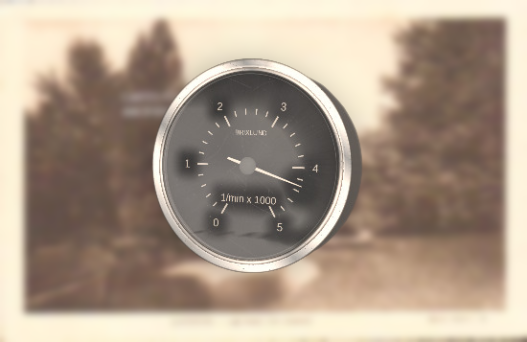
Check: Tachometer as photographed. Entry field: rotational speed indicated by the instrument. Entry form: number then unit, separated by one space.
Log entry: 4300 rpm
